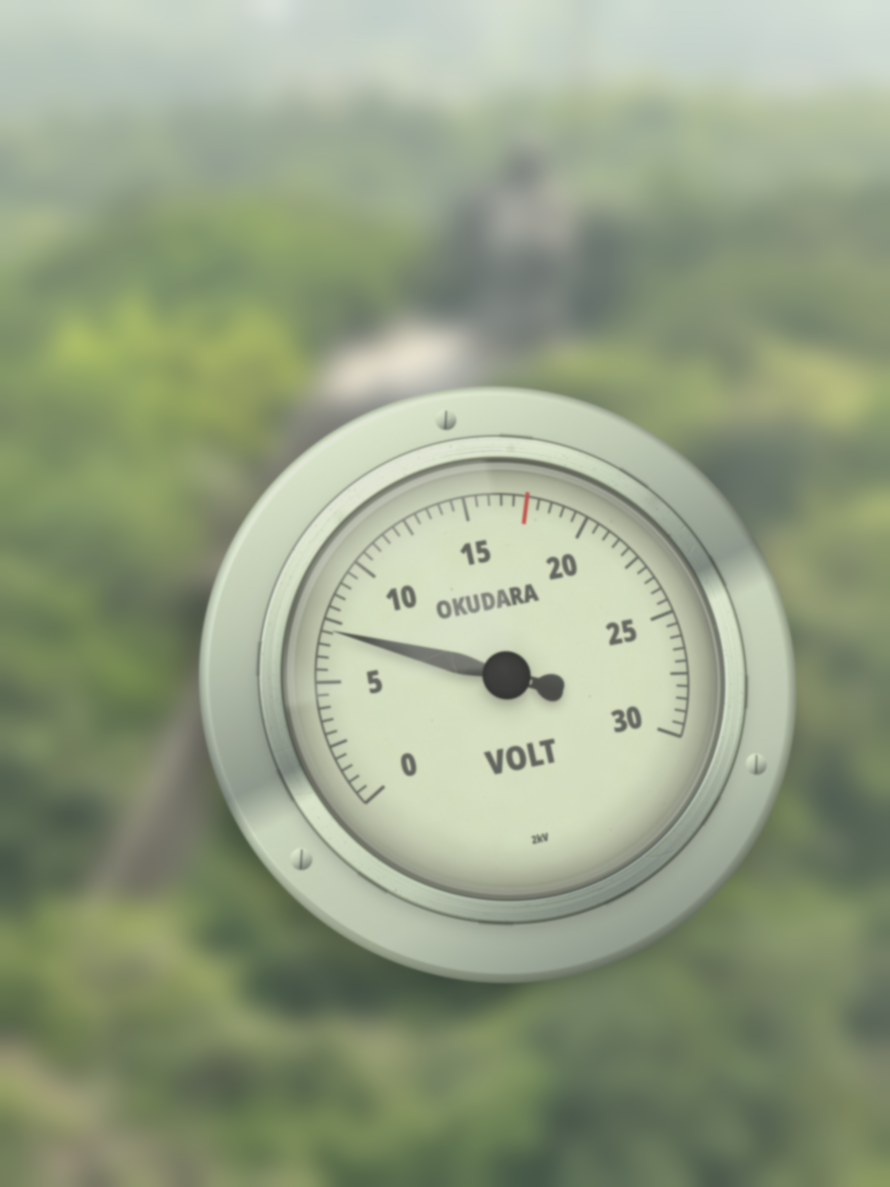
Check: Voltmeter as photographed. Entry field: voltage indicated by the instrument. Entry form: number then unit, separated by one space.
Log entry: 7 V
